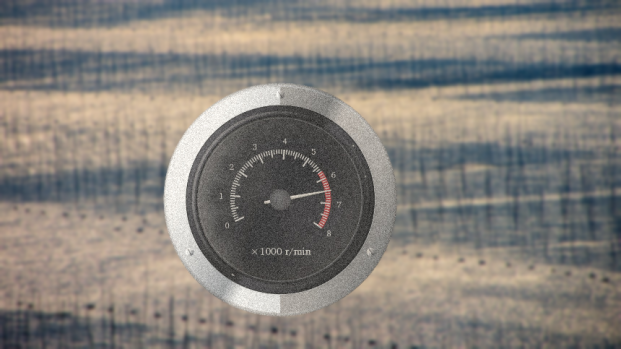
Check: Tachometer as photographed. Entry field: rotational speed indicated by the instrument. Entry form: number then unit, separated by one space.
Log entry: 6500 rpm
